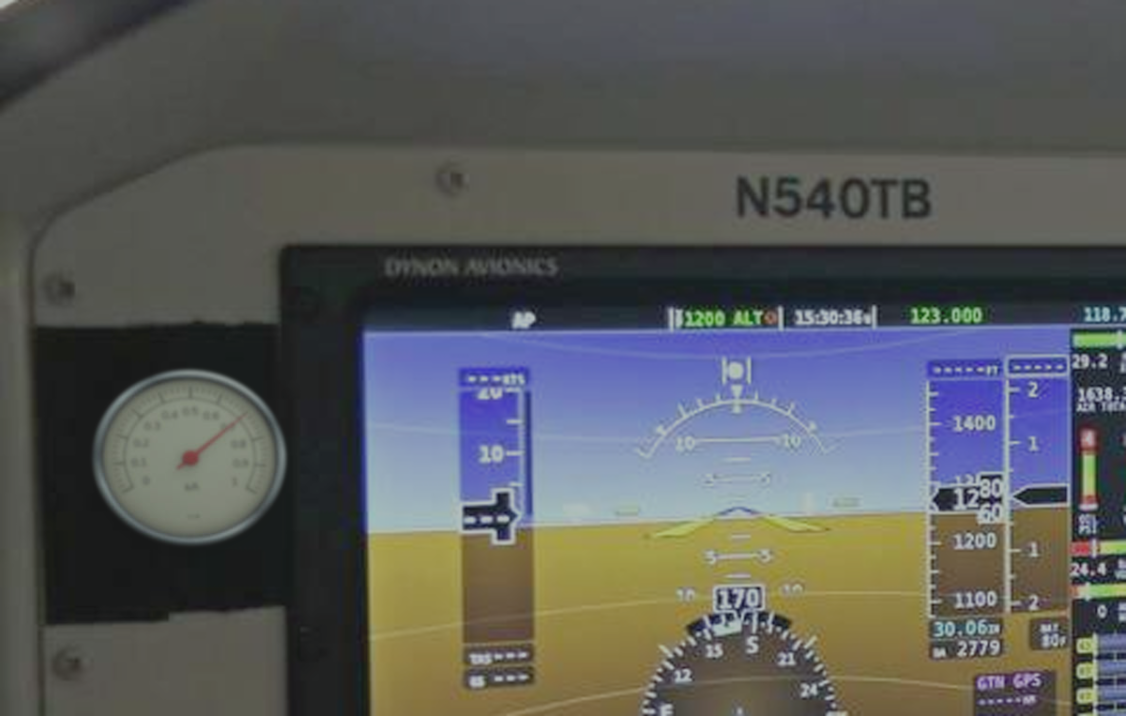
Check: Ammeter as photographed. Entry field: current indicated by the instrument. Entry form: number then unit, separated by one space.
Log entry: 0.7 kA
